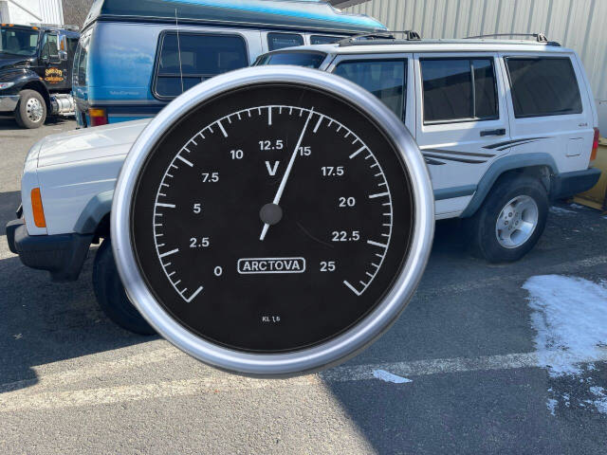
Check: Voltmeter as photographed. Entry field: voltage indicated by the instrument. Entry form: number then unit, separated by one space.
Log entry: 14.5 V
